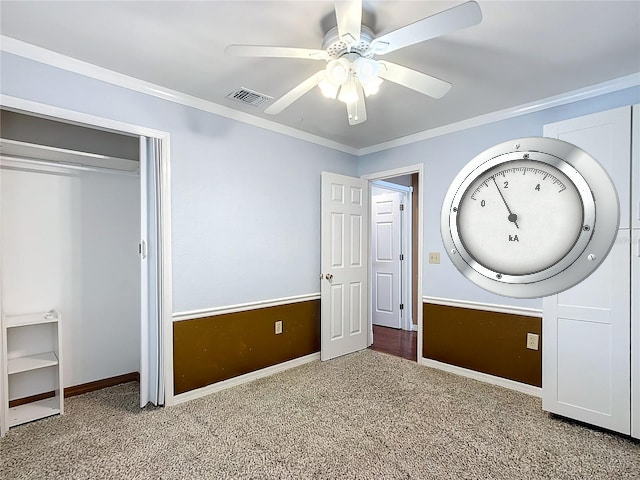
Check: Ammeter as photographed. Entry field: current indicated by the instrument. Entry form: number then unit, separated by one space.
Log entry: 1.5 kA
